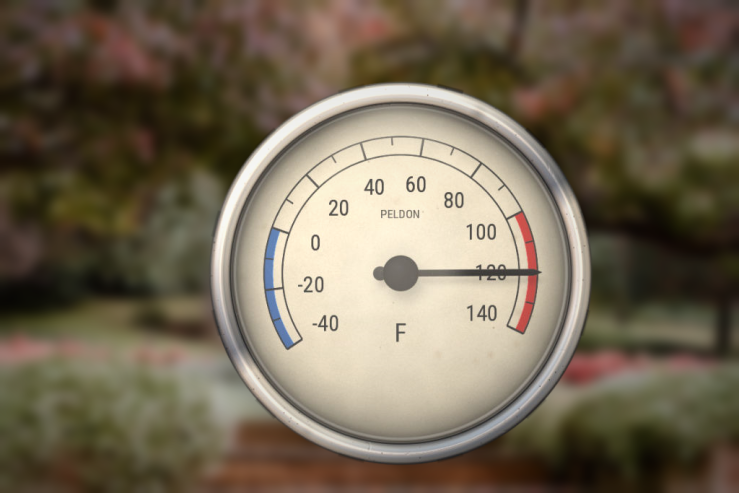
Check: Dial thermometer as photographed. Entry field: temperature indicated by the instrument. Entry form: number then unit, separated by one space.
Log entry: 120 °F
